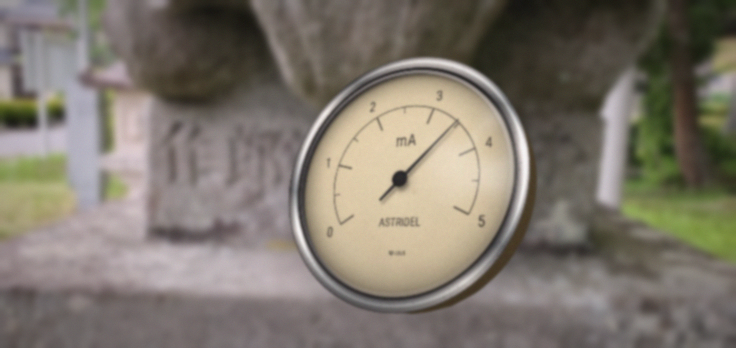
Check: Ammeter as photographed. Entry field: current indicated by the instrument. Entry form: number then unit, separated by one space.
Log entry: 3.5 mA
